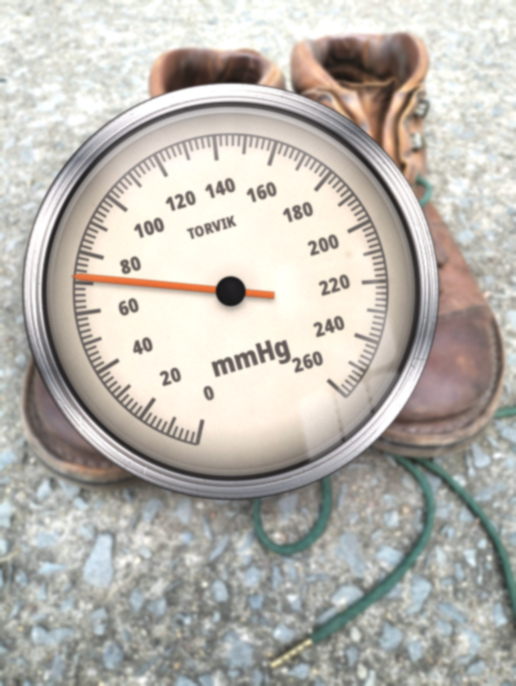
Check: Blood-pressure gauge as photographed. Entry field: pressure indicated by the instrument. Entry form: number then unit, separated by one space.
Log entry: 72 mmHg
